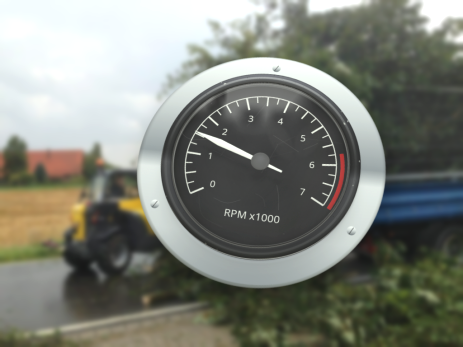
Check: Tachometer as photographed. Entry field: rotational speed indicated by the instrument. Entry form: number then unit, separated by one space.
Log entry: 1500 rpm
